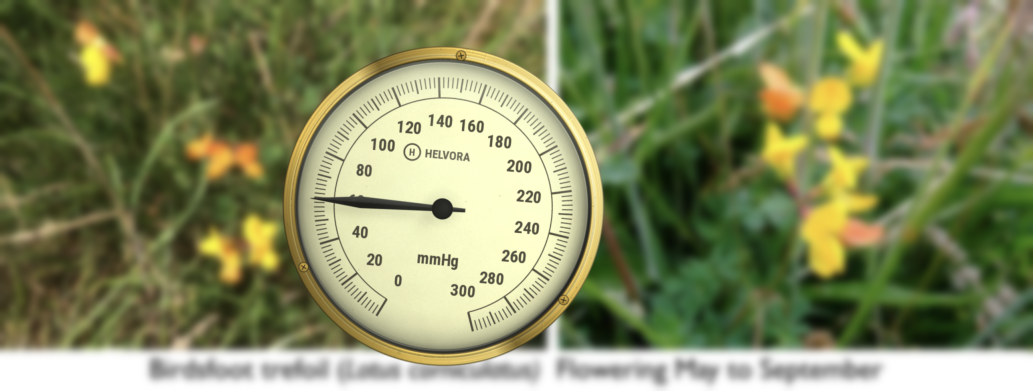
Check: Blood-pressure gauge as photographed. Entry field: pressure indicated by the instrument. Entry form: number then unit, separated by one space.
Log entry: 60 mmHg
